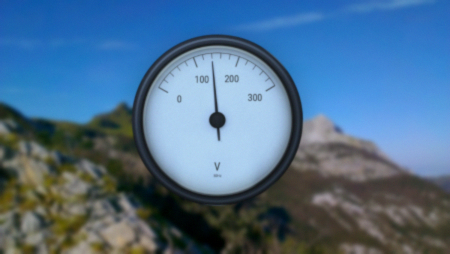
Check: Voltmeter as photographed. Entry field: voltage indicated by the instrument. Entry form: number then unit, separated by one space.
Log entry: 140 V
